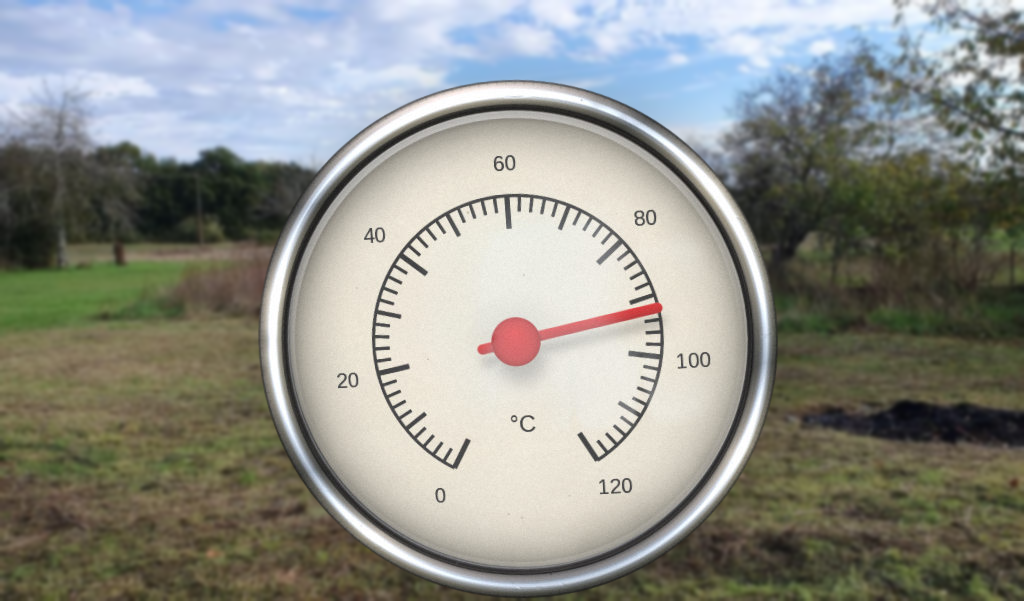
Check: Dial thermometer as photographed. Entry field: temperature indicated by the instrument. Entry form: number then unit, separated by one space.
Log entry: 92 °C
